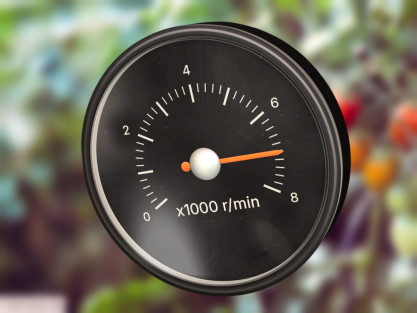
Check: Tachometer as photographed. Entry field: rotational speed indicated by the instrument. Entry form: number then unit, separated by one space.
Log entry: 7000 rpm
